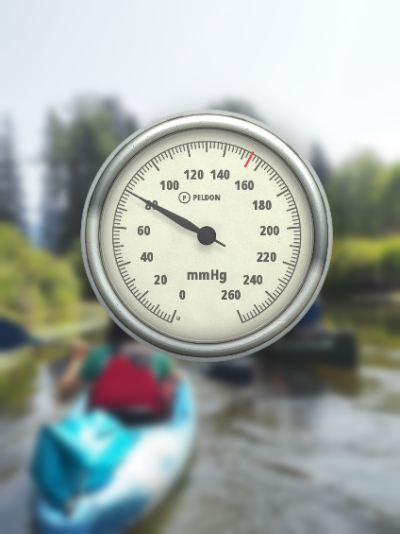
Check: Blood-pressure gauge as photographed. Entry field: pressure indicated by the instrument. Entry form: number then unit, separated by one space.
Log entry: 80 mmHg
